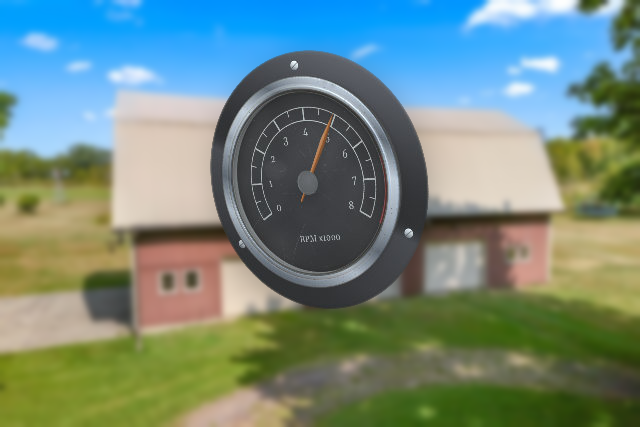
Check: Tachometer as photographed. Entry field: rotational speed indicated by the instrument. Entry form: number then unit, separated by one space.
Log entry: 5000 rpm
